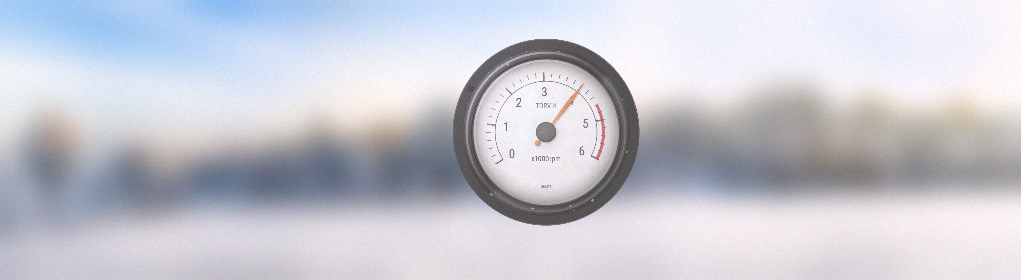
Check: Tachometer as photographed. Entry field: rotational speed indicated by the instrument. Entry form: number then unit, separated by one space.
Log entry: 4000 rpm
